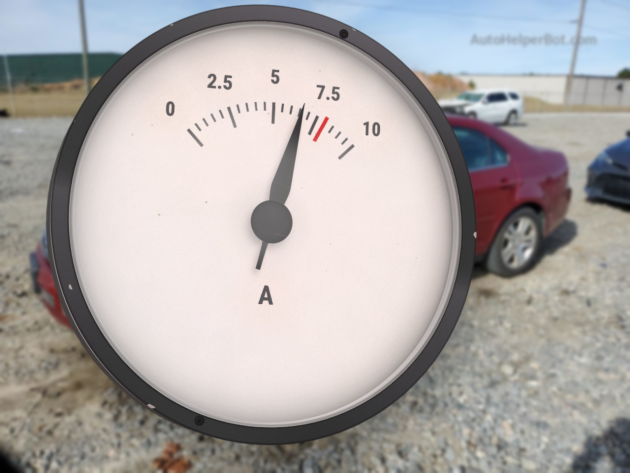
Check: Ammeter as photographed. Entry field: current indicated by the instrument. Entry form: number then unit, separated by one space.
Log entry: 6.5 A
